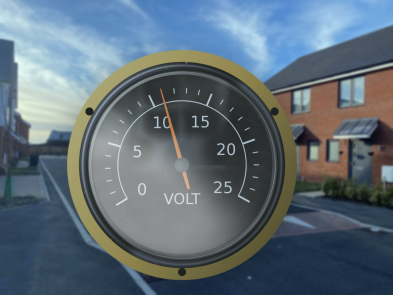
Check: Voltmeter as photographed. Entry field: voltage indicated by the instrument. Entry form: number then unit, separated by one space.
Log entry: 11 V
